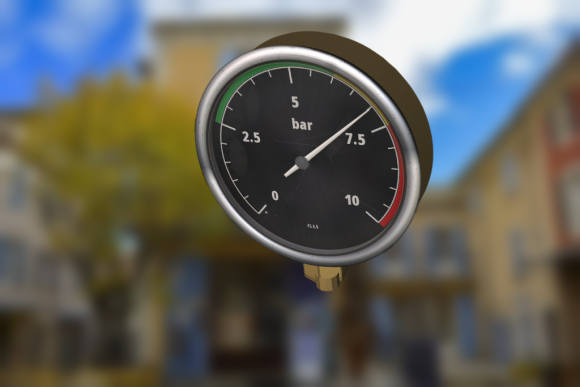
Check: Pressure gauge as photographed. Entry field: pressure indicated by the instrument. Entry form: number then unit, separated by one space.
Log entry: 7 bar
